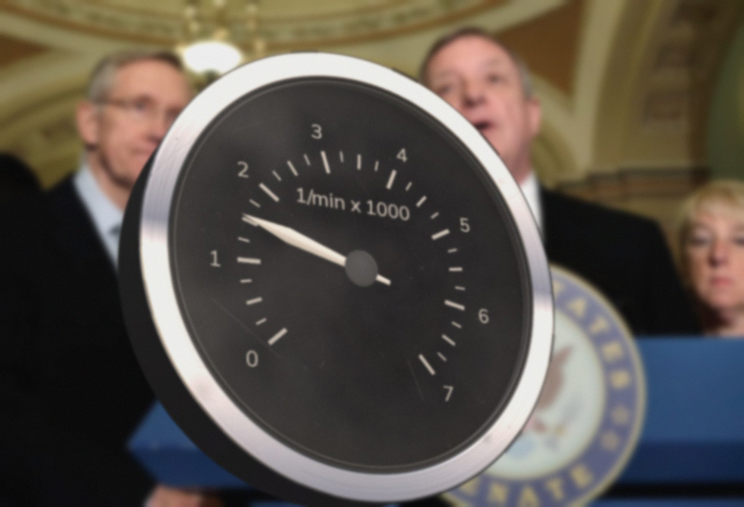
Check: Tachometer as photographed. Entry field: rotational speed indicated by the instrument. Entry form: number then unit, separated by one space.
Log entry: 1500 rpm
